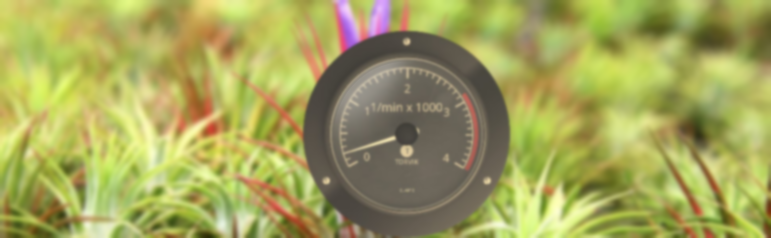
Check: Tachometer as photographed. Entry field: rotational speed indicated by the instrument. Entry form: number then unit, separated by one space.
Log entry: 200 rpm
